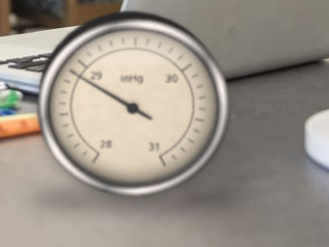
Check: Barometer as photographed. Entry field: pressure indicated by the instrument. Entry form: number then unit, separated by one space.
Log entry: 28.9 inHg
